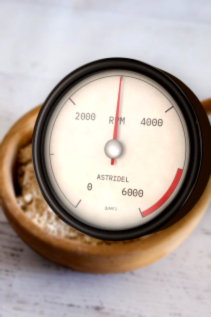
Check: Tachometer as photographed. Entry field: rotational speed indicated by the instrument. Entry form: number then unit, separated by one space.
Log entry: 3000 rpm
